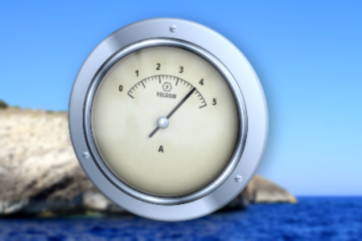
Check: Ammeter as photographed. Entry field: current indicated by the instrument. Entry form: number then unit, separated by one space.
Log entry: 4 A
